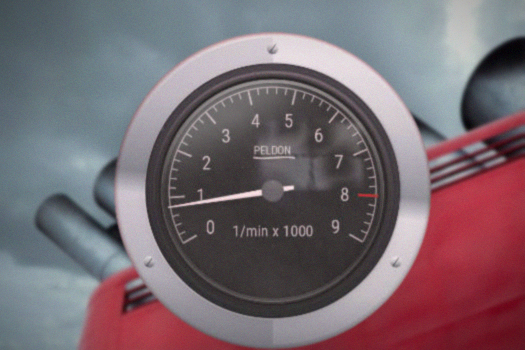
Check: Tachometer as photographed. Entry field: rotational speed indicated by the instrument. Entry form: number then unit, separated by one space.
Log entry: 800 rpm
